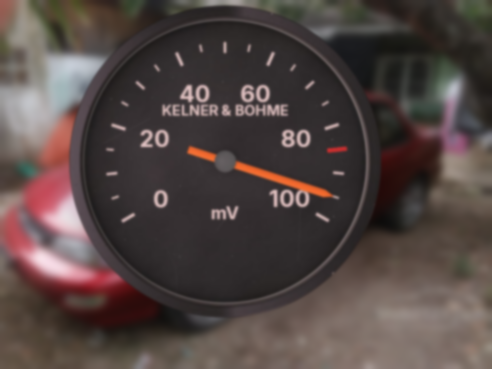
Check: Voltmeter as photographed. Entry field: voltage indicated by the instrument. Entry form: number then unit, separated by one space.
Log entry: 95 mV
